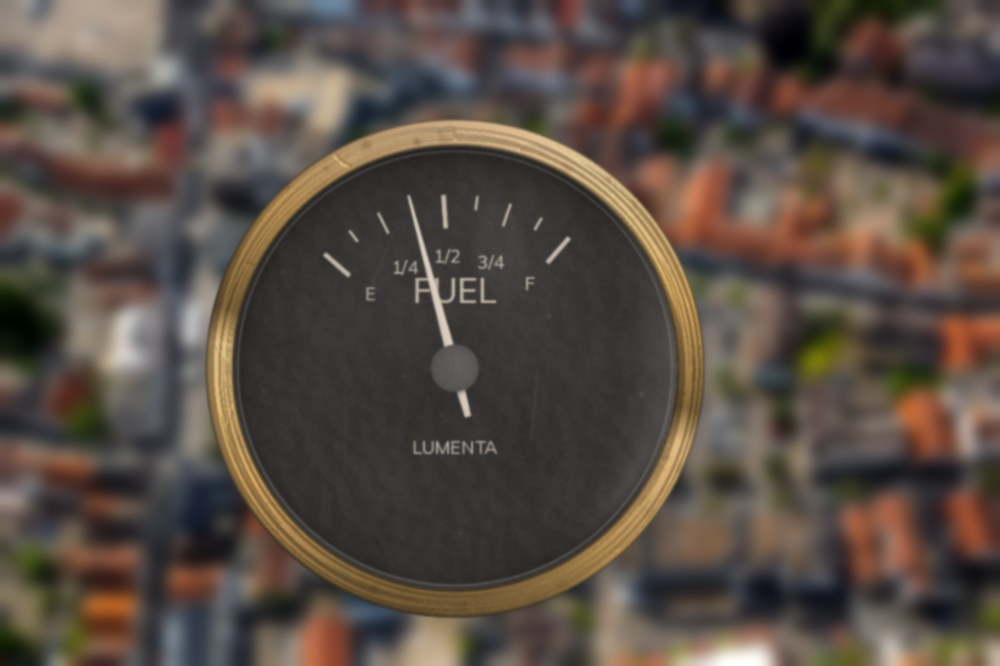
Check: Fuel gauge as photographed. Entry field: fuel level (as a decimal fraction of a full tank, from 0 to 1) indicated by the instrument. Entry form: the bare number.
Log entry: 0.375
